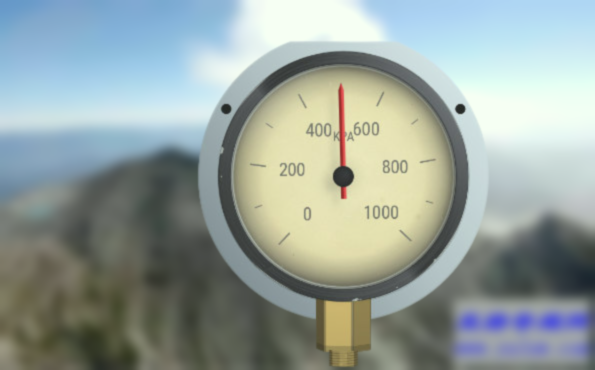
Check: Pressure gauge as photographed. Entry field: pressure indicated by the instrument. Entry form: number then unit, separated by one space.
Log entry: 500 kPa
